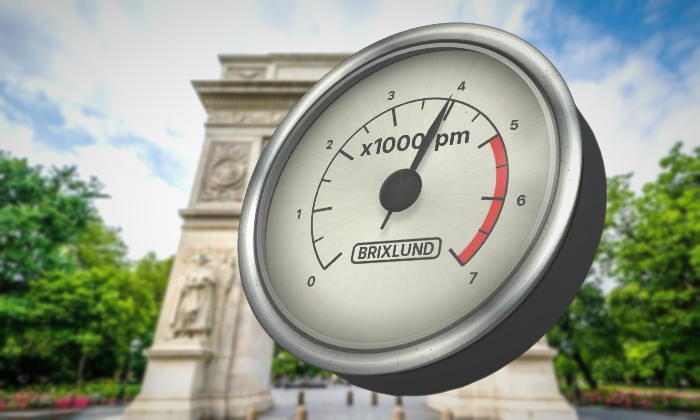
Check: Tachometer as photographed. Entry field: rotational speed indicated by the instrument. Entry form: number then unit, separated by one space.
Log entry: 4000 rpm
